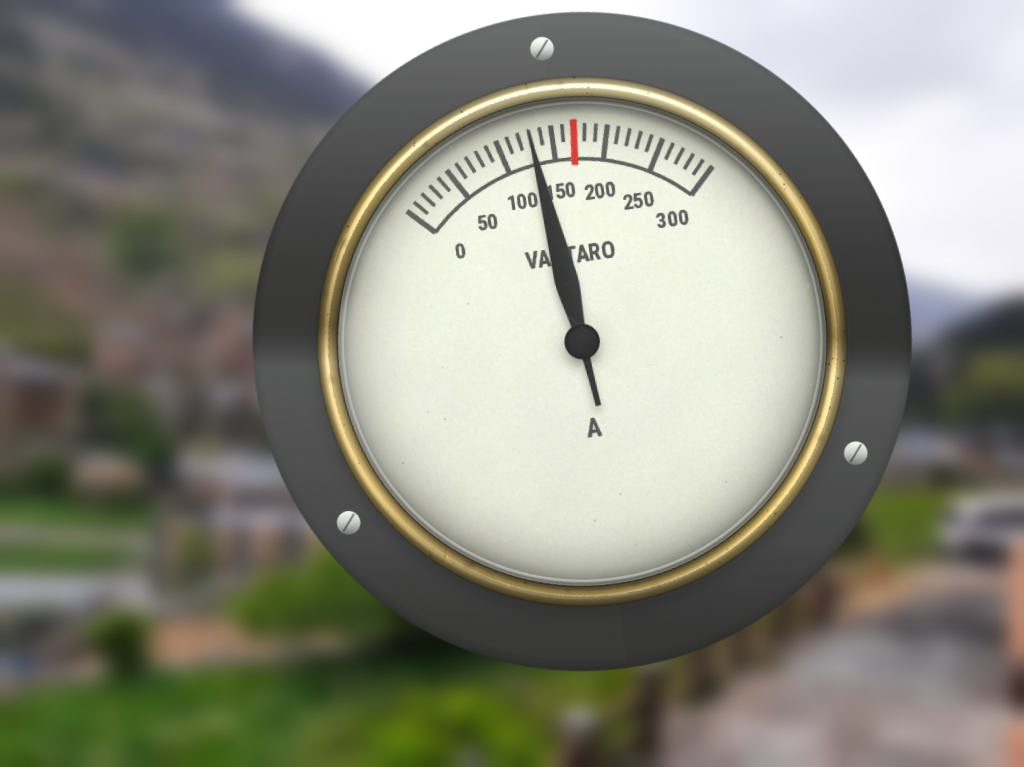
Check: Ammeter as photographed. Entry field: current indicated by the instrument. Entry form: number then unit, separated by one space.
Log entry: 130 A
